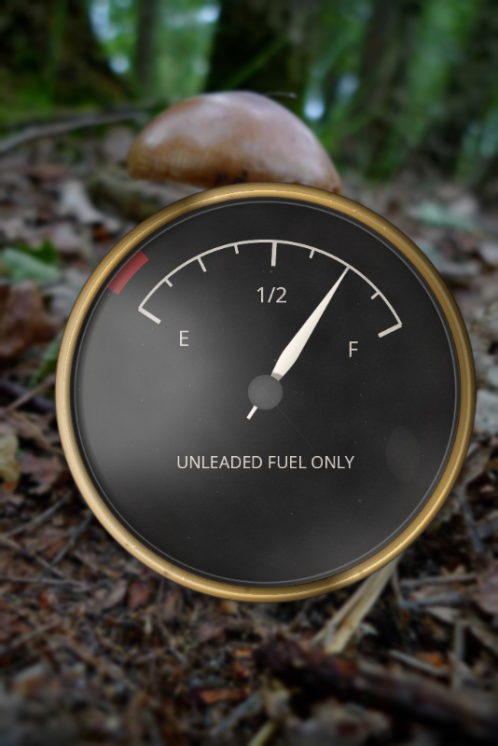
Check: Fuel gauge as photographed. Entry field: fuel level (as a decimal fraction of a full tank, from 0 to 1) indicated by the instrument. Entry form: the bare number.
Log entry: 0.75
